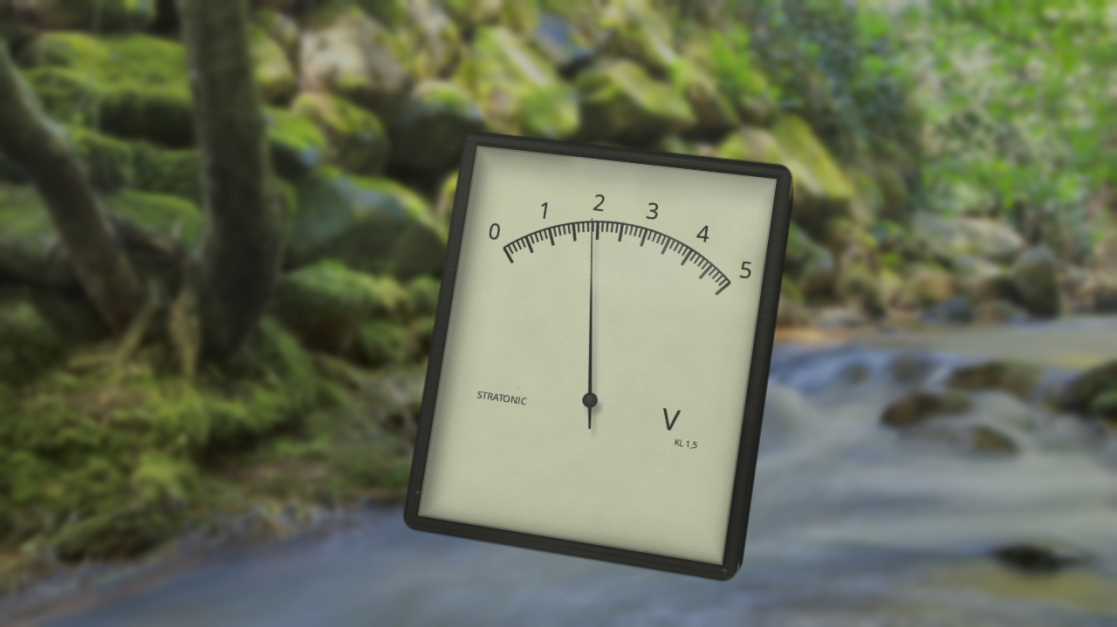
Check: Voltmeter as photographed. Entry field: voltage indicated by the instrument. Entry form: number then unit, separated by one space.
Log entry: 1.9 V
